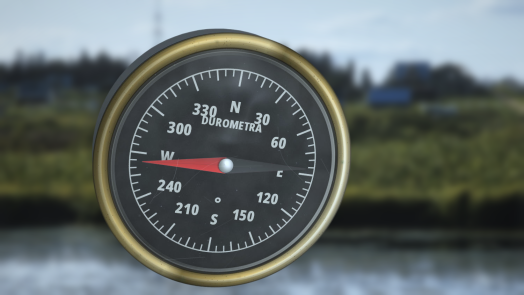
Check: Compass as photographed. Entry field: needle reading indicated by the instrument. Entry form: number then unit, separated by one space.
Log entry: 265 °
